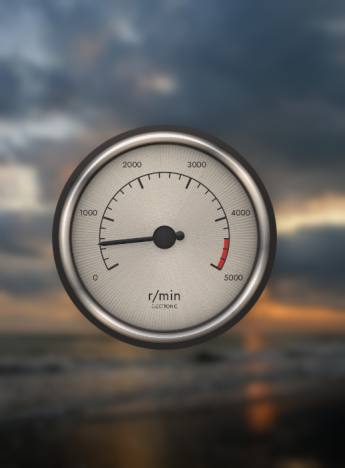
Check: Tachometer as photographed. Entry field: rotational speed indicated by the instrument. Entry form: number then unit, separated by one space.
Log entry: 500 rpm
